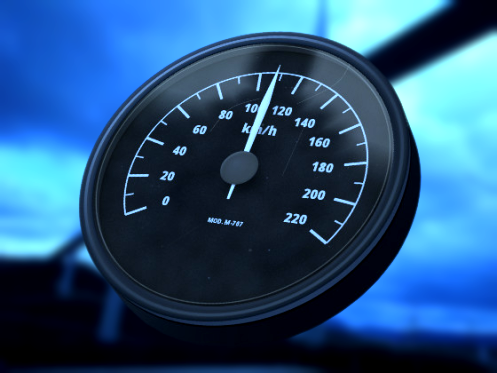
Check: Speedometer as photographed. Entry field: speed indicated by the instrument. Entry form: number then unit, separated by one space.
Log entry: 110 km/h
